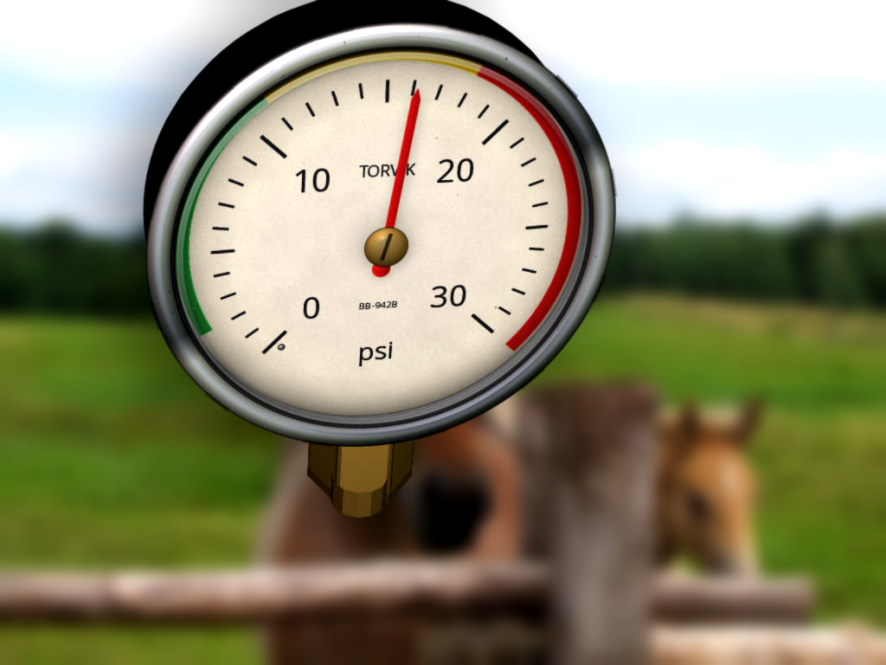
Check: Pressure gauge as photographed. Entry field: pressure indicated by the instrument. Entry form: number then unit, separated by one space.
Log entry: 16 psi
